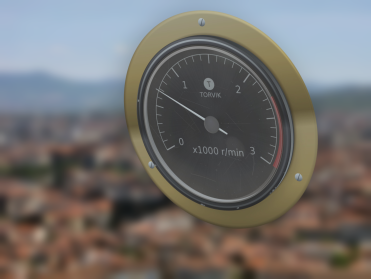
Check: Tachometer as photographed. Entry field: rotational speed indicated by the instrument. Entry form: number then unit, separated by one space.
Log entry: 700 rpm
